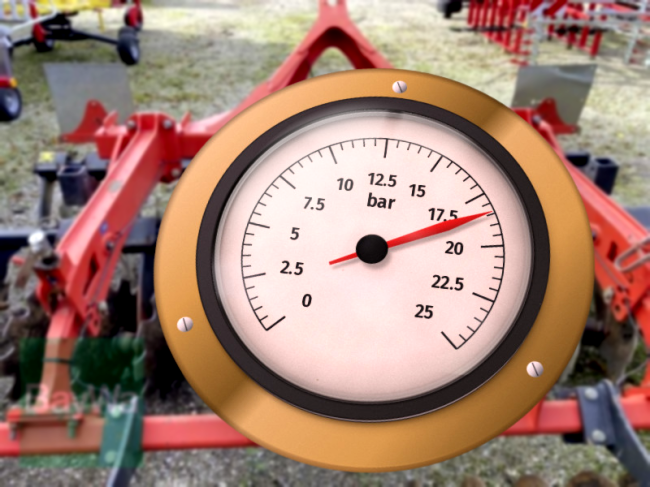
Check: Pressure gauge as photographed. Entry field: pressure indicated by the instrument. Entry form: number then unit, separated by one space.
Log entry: 18.5 bar
